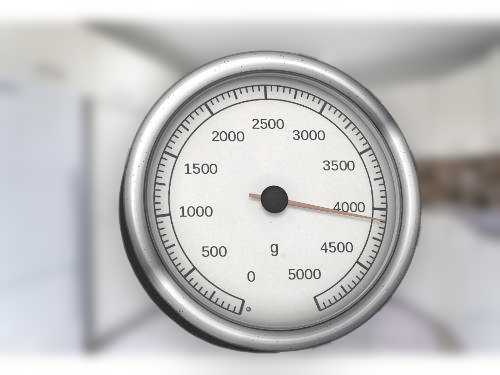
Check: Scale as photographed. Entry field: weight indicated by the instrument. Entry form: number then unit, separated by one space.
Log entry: 4100 g
